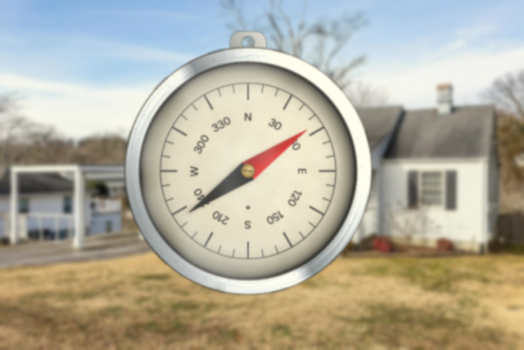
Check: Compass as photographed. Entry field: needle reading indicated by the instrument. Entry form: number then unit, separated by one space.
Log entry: 55 °
